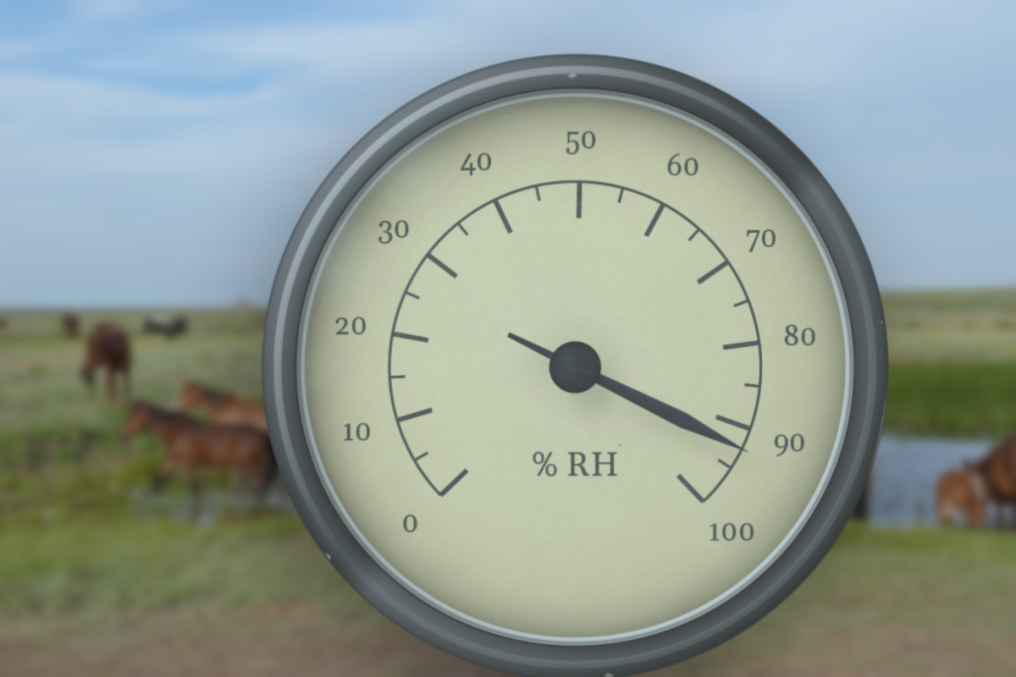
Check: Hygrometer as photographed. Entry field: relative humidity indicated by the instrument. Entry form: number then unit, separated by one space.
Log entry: 92.5 %
